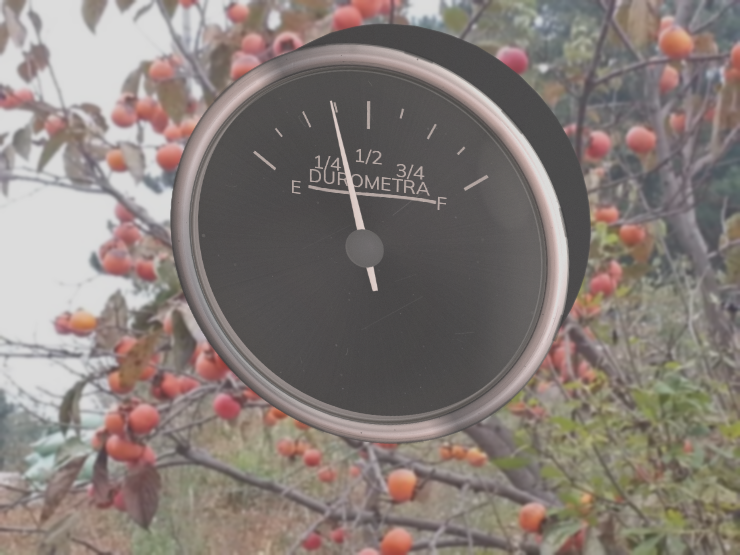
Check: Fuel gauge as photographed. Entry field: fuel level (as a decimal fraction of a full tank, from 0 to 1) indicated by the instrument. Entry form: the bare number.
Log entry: 0.375
